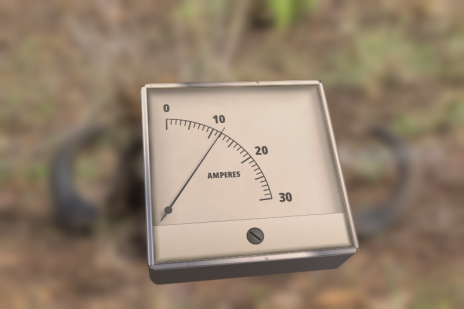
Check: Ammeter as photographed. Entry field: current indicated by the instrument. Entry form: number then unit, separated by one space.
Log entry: 12 A
